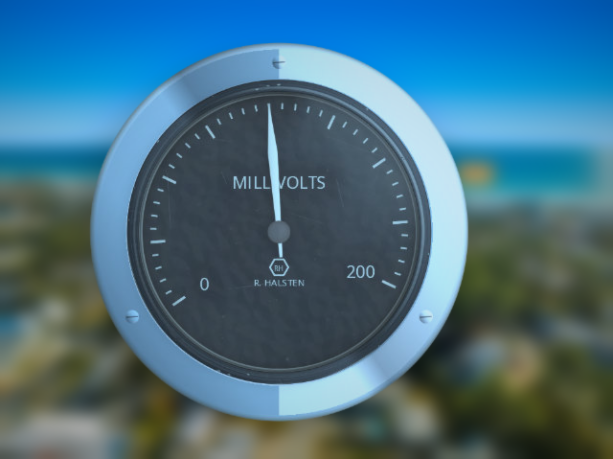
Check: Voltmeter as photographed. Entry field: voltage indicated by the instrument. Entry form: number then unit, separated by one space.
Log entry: 100 mV
